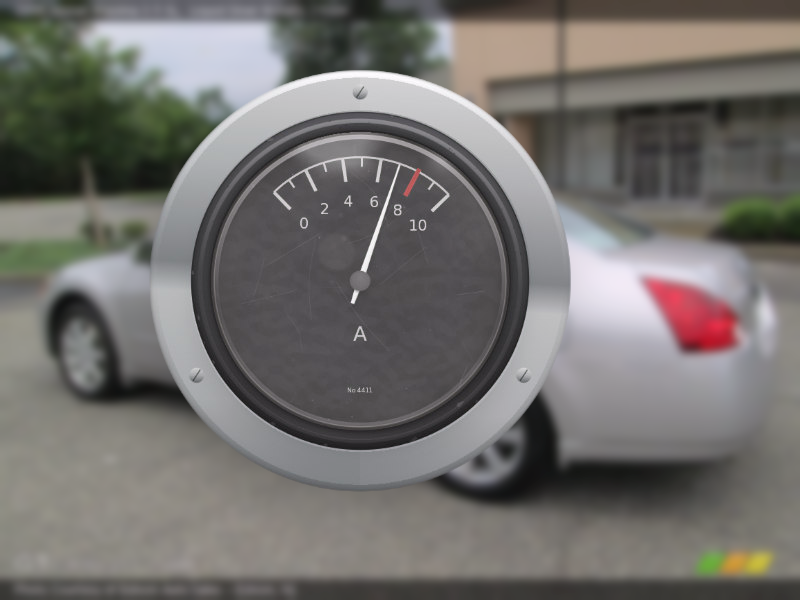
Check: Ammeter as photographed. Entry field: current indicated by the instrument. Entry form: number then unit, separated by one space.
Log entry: 7 A
